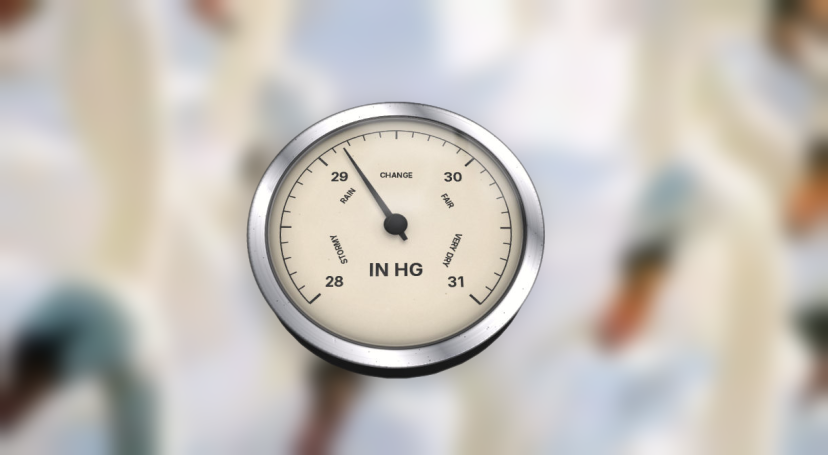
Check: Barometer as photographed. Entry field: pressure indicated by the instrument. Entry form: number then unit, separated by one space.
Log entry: 29.15 inHg
